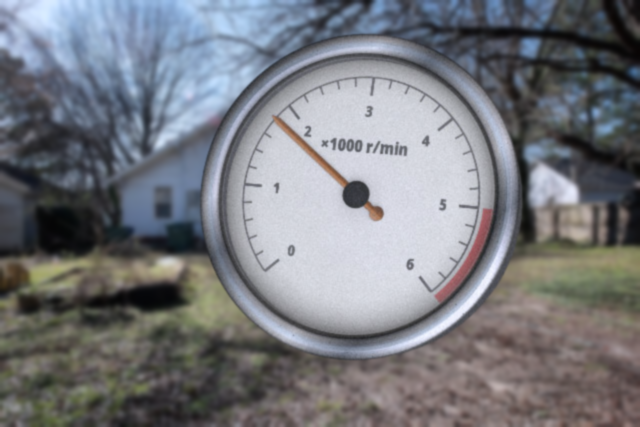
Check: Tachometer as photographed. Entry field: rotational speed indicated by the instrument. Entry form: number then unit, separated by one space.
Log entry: 1800 rpm
